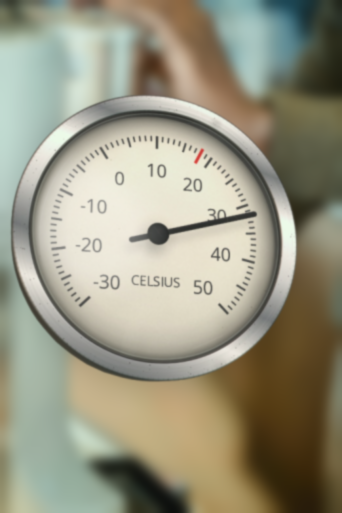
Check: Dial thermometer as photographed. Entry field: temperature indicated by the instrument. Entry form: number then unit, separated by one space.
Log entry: 32 °C
